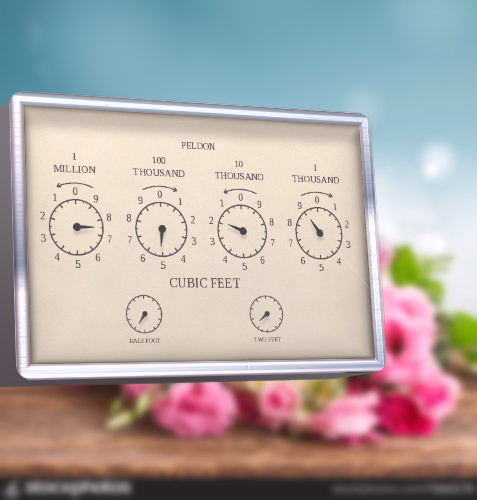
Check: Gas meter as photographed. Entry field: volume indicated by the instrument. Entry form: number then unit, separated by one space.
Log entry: 751900 ft³
